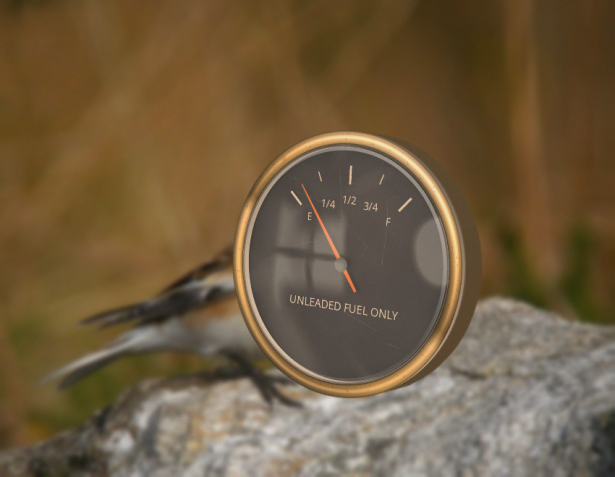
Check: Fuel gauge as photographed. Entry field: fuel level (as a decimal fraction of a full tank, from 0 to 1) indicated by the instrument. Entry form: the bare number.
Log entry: 0.125
